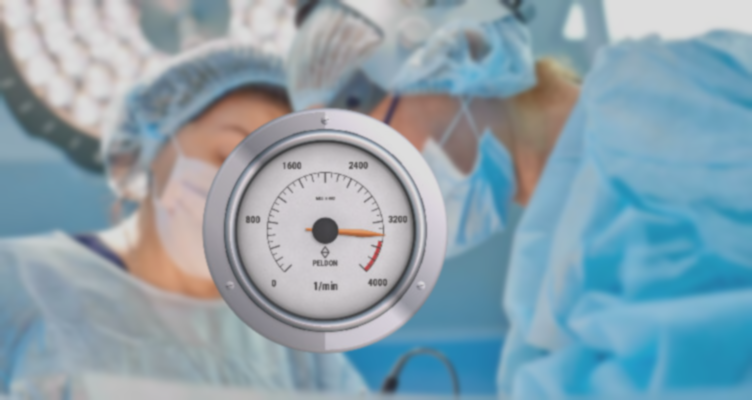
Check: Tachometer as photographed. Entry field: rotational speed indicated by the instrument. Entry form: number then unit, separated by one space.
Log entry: 3400 rpm
